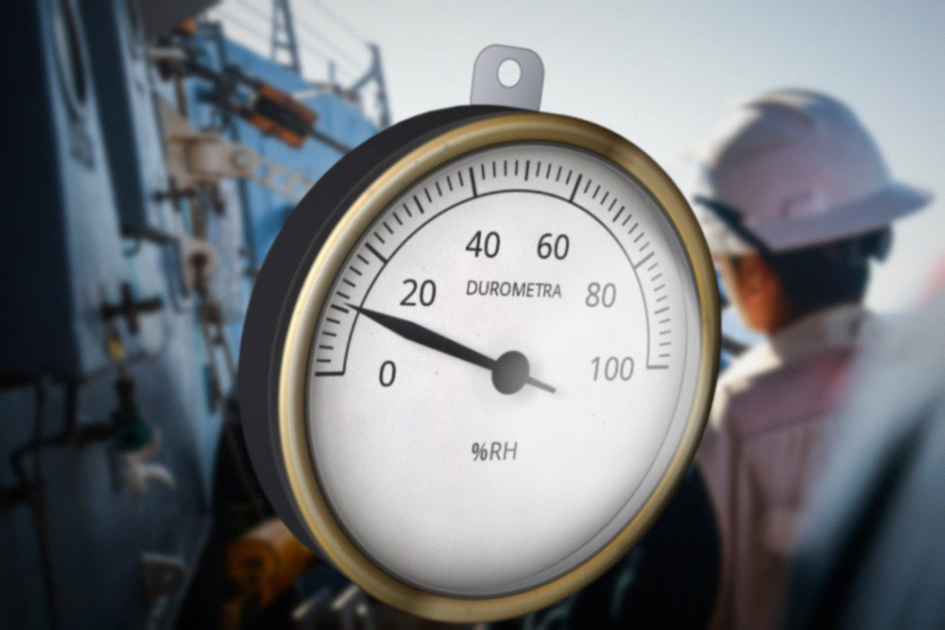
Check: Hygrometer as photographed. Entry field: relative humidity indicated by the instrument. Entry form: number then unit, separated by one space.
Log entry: 11 %
